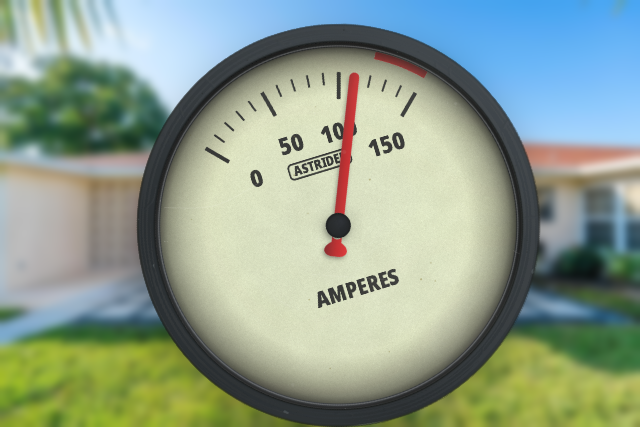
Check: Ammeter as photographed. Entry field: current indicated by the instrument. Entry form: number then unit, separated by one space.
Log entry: 110 A
